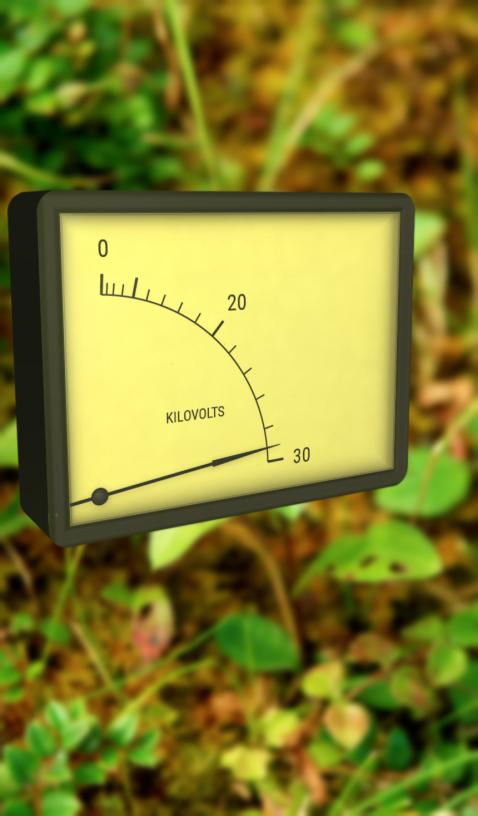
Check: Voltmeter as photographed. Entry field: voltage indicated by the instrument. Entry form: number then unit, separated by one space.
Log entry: 29 kV
